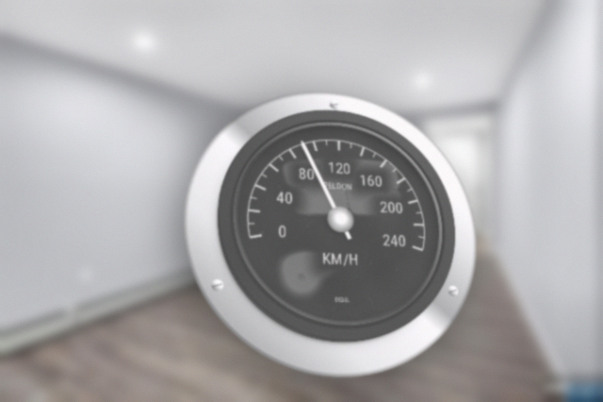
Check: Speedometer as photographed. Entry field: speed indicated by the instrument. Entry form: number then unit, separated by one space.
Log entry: 90 km/h
